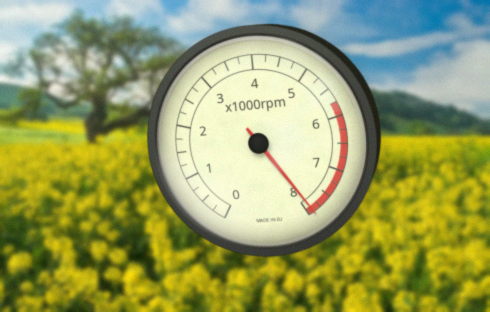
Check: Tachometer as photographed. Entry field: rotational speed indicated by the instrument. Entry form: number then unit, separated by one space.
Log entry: 7875 rpm
